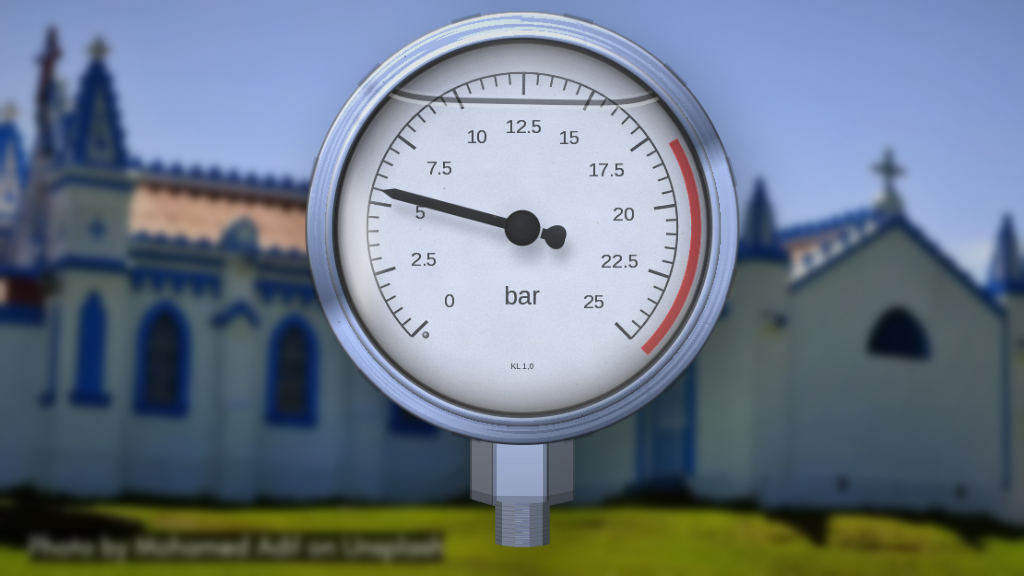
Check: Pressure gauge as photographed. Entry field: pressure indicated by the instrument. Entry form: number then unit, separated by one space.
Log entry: 5.5 bar
